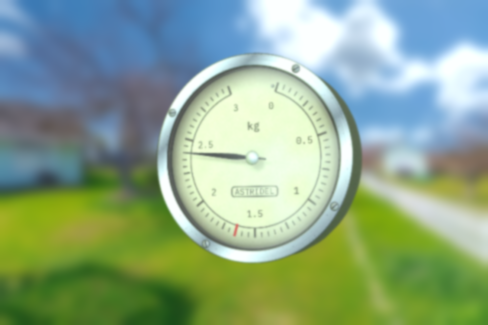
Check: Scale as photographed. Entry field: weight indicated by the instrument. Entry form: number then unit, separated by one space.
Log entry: 2.4 kg
